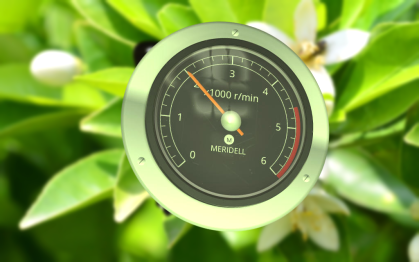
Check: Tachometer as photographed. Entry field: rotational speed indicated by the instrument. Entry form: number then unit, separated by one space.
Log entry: 2000 rpm
